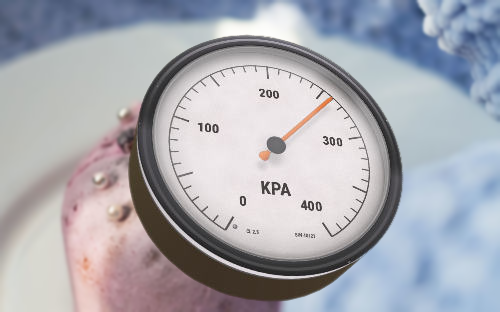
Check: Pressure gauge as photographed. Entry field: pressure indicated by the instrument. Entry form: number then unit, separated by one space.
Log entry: 260 kPa
